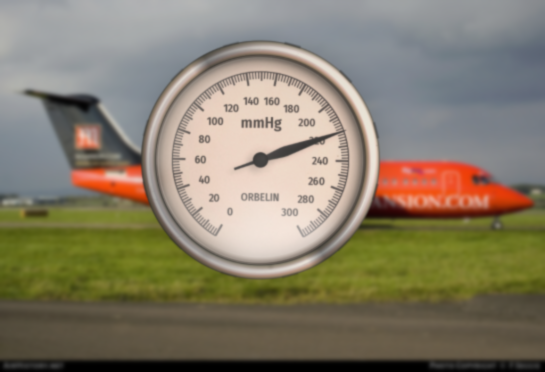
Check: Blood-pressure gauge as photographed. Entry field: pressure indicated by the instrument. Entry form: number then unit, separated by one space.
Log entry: 220 mmHg
